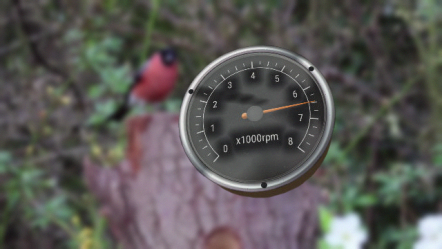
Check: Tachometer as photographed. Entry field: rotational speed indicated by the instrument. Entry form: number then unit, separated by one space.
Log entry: 6500 rpm
